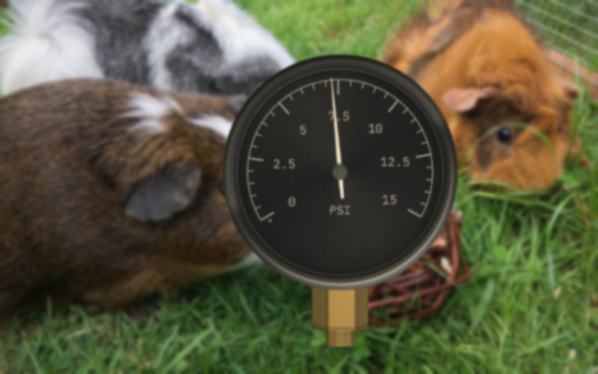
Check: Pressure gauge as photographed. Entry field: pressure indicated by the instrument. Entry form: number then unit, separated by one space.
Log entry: 7.25 psi
